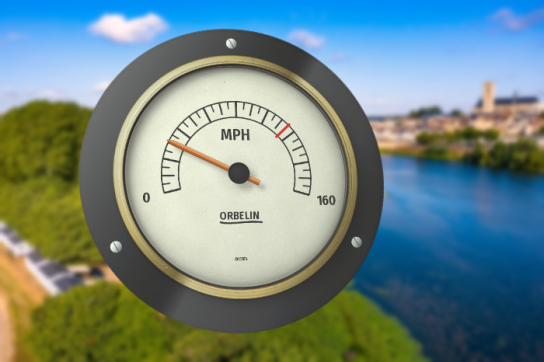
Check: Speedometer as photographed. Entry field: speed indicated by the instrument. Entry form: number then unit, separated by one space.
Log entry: 30 mph
